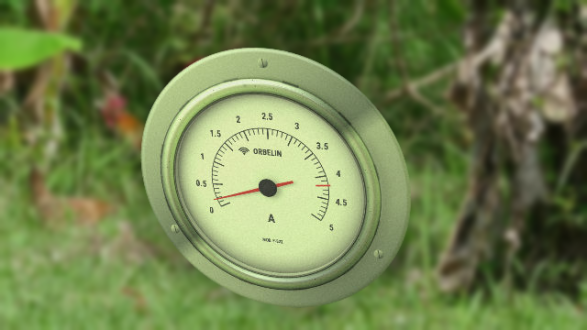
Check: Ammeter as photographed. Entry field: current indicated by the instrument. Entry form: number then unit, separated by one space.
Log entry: 0.2 A
